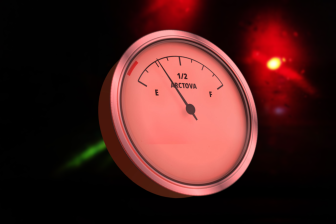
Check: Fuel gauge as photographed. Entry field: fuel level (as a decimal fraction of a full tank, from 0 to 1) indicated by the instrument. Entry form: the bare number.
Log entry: 0.25
